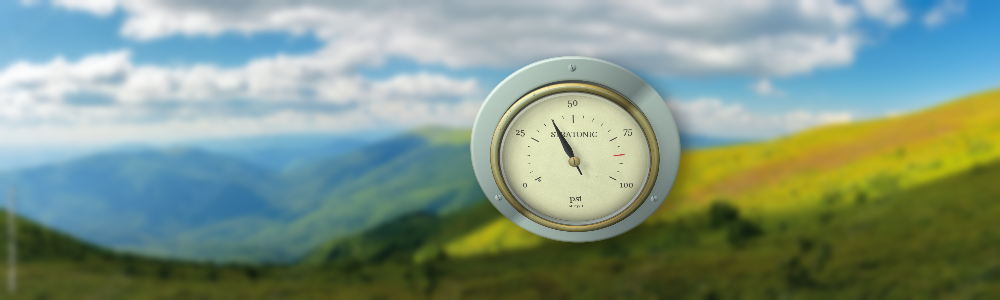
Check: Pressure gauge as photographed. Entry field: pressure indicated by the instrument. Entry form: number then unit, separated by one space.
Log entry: 40 psi
